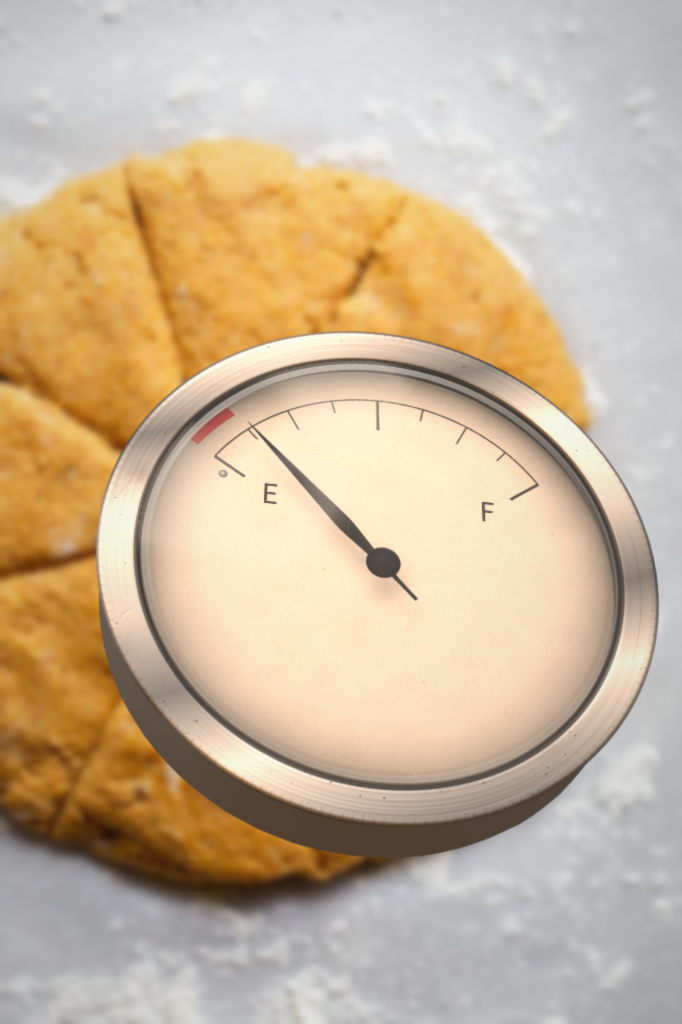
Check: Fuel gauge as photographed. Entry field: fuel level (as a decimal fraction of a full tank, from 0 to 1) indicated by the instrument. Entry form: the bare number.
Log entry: 0.125
